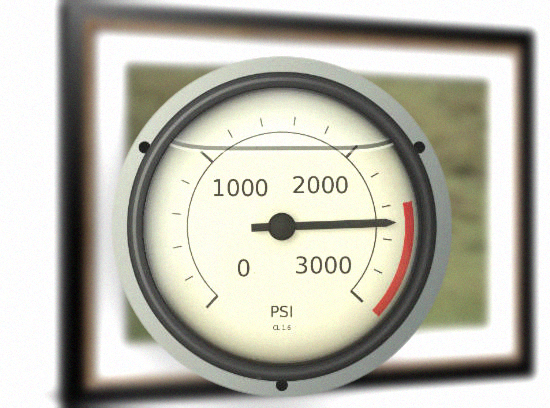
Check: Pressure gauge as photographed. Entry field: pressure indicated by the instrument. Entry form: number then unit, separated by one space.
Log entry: 2500 psi
